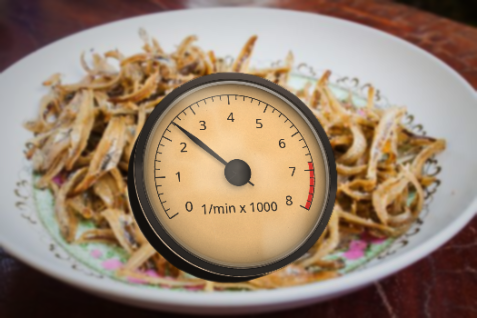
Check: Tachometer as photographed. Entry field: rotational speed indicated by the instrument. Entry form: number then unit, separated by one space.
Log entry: 2400 rpm
